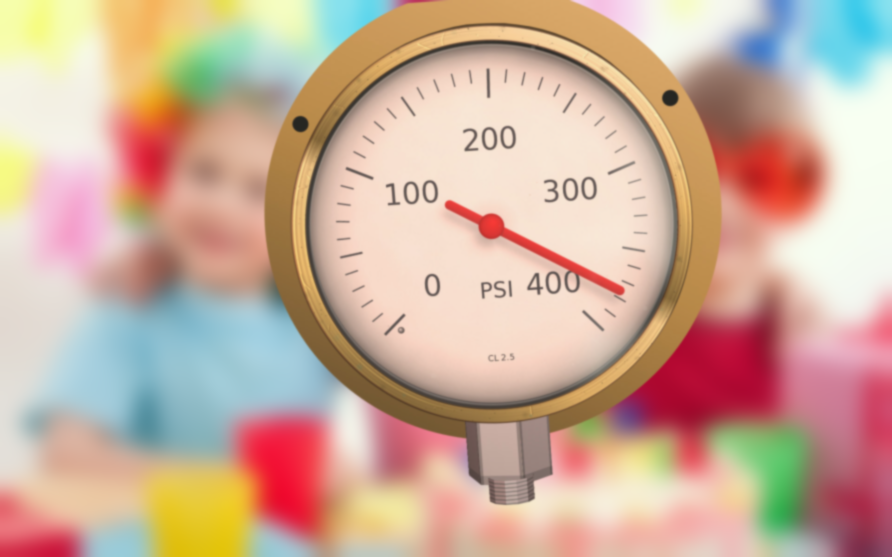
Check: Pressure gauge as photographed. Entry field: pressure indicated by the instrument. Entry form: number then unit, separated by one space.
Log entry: 375 psi
